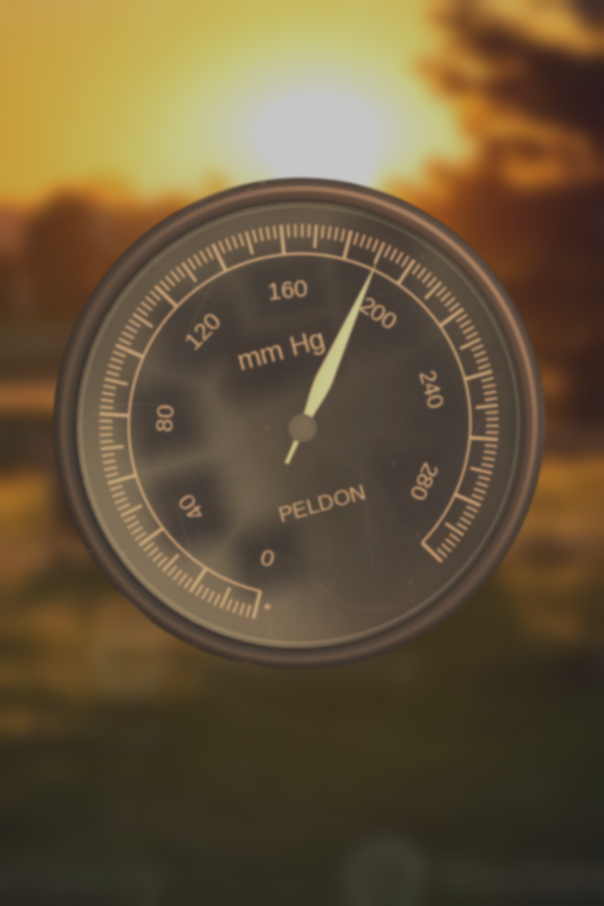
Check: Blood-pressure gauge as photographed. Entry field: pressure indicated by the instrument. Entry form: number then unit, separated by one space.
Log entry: 190 mmHg
